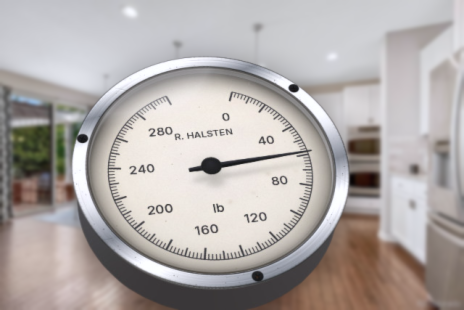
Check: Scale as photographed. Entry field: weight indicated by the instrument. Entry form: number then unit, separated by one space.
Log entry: 60 lb
